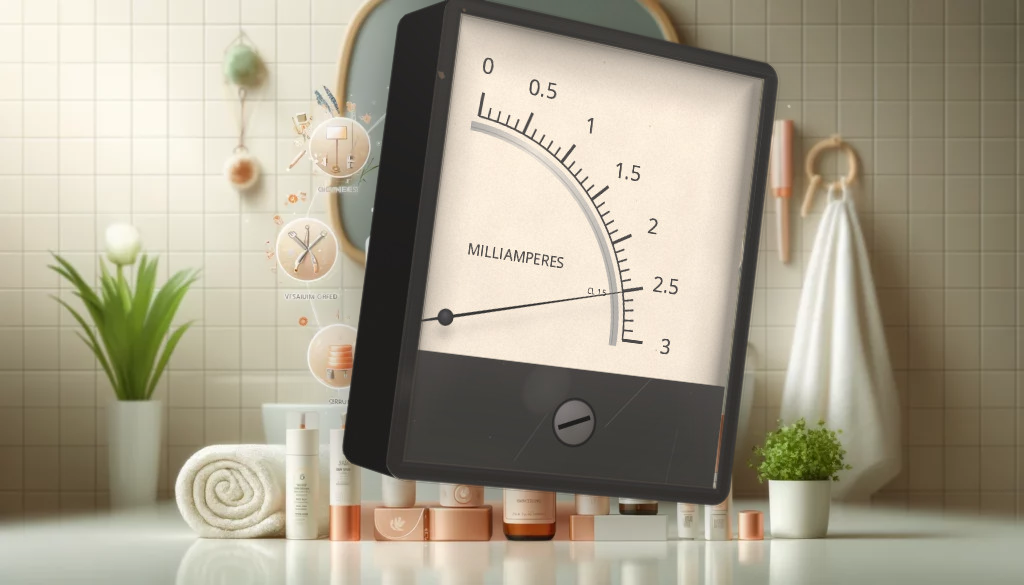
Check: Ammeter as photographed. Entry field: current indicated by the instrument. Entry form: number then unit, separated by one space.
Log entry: 2.5 mA
